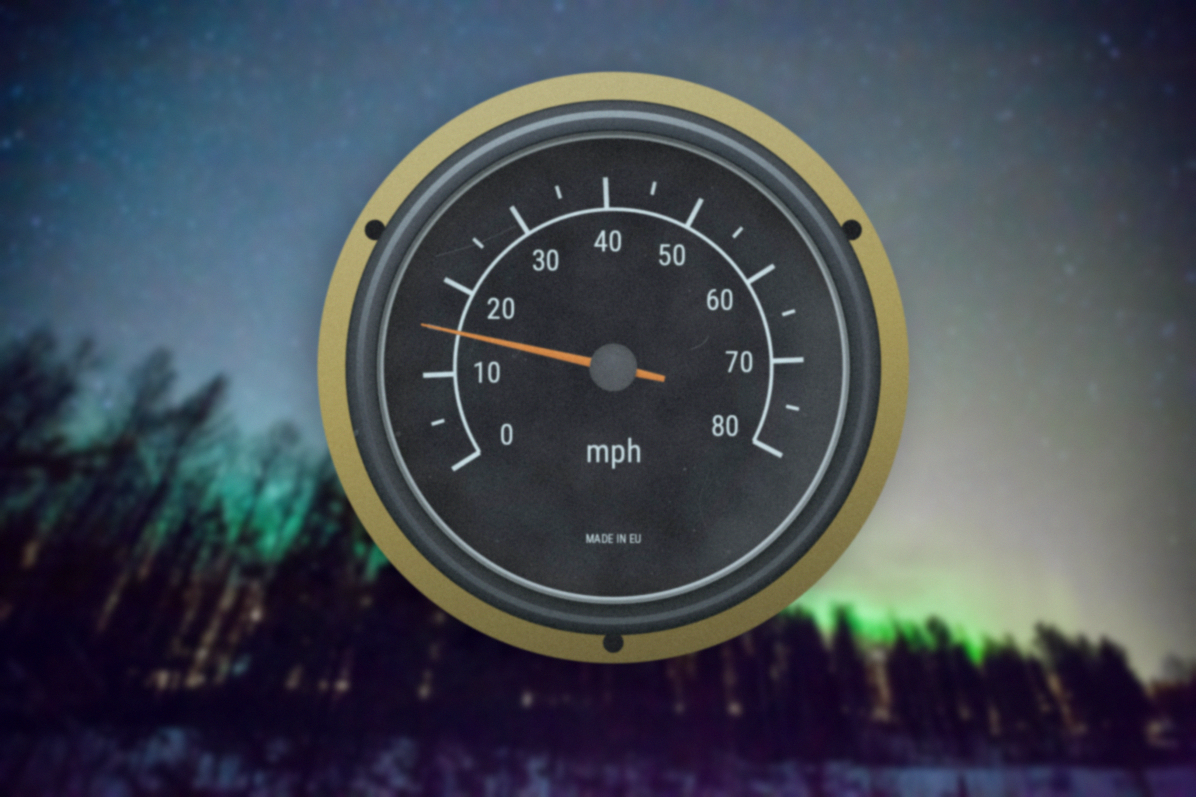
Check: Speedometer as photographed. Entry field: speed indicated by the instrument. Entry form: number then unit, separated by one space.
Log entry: 15 mph
